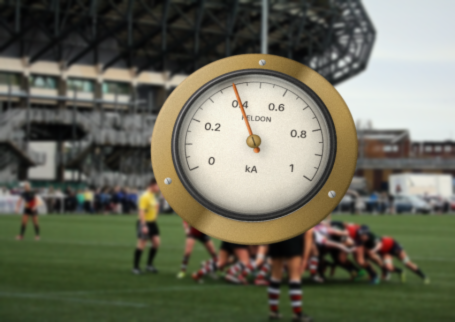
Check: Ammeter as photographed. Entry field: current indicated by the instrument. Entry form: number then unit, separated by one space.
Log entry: 0.4 kA
